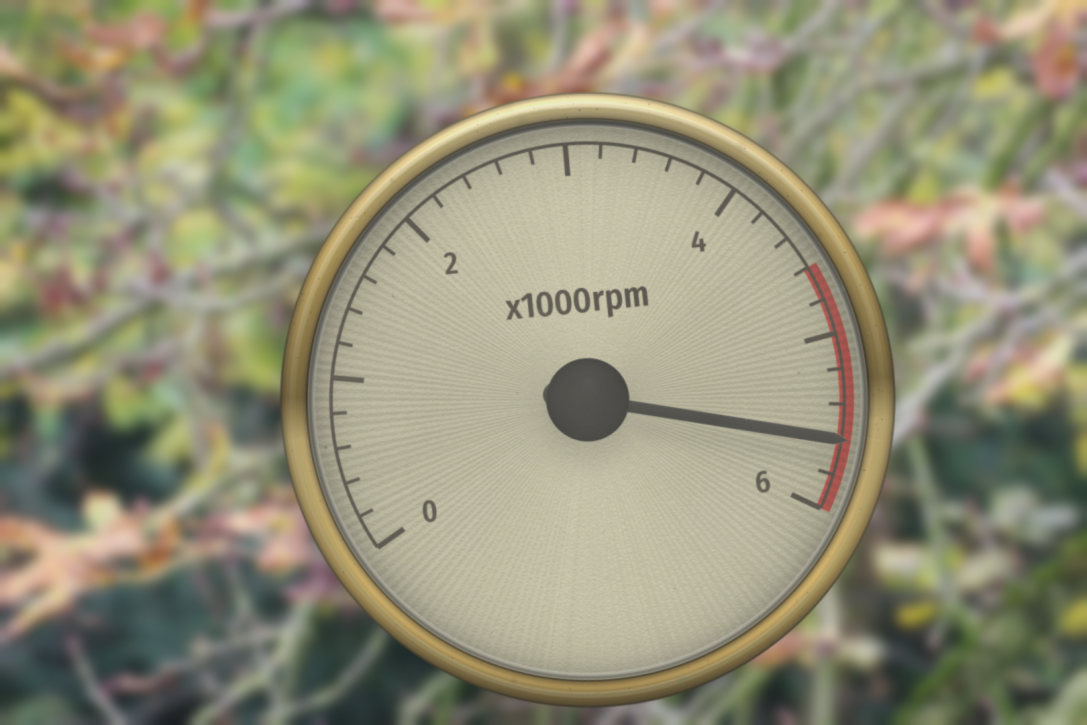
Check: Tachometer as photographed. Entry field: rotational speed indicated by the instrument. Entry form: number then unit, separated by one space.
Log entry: 5600 rpm
